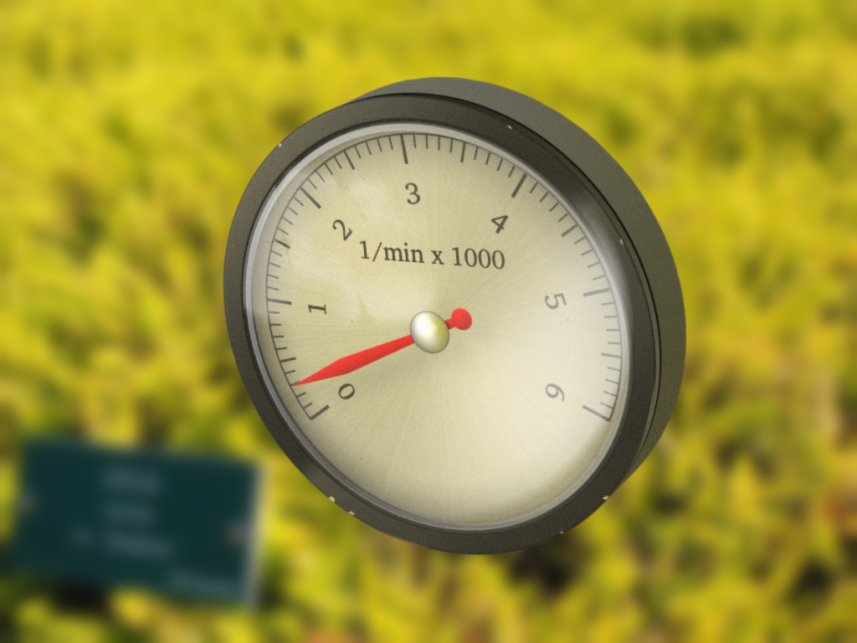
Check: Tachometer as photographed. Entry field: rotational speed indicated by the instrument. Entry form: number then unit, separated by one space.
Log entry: 300 rpm
